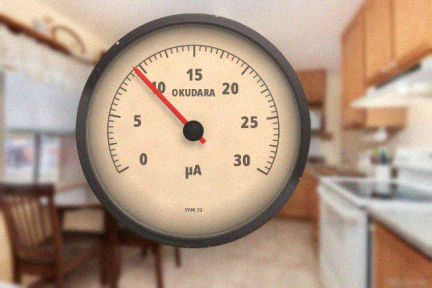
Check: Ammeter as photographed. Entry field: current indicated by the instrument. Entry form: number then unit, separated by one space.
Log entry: 9.5 µA
